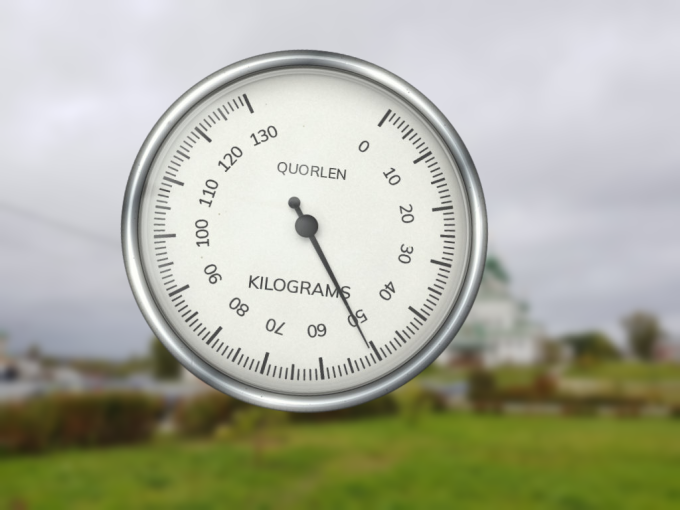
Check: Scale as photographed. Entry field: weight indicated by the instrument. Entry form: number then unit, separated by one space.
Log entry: 51 kg
